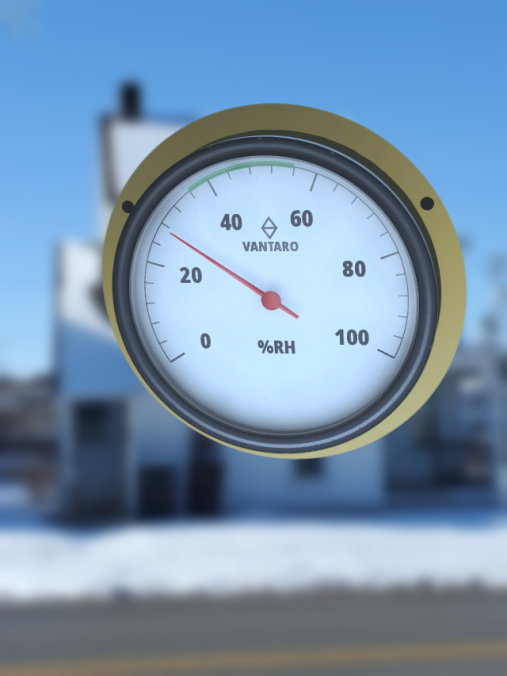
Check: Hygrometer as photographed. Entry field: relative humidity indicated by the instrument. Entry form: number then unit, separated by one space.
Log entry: 28 %
